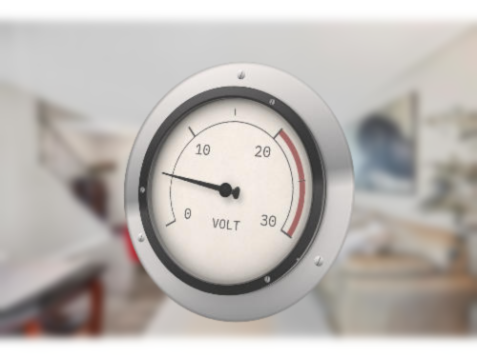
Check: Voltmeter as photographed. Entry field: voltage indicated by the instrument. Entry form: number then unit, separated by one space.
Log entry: 5 V
